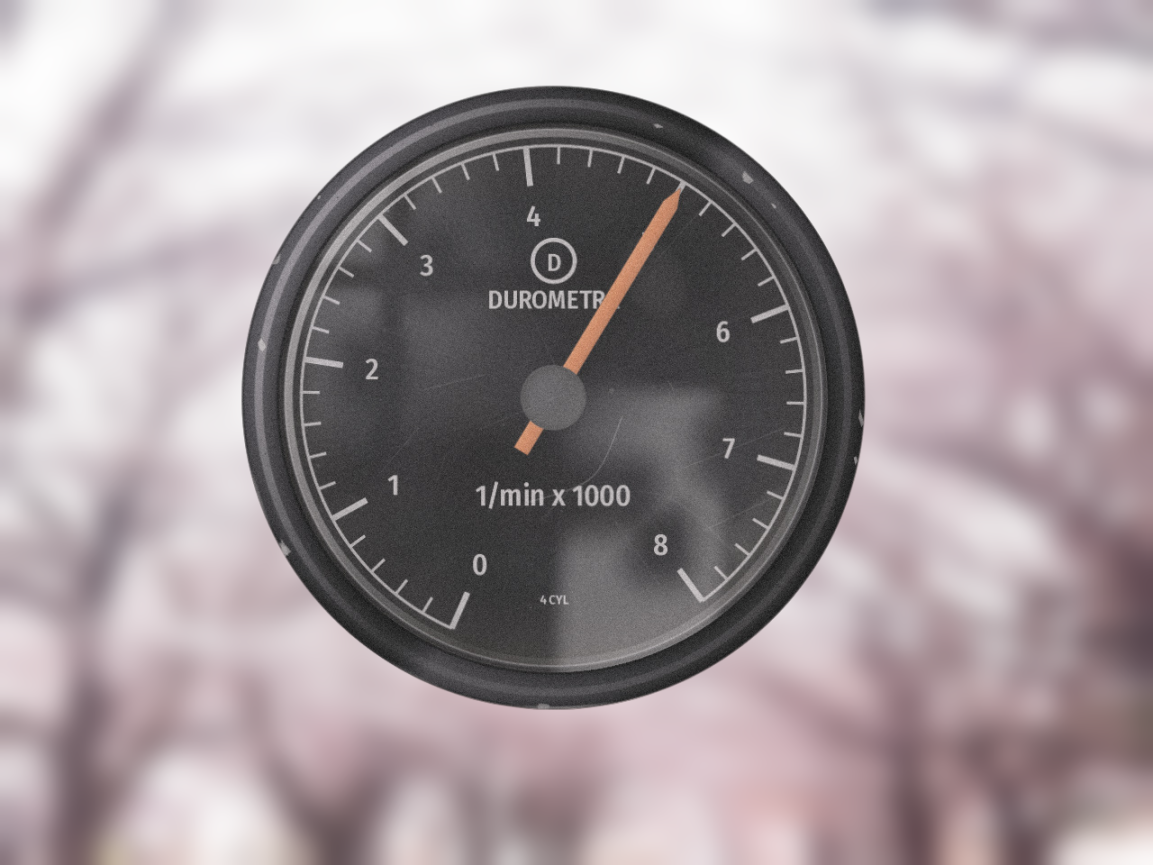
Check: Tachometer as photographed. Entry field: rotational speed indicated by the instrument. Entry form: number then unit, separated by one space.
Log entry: 5000 rpm
